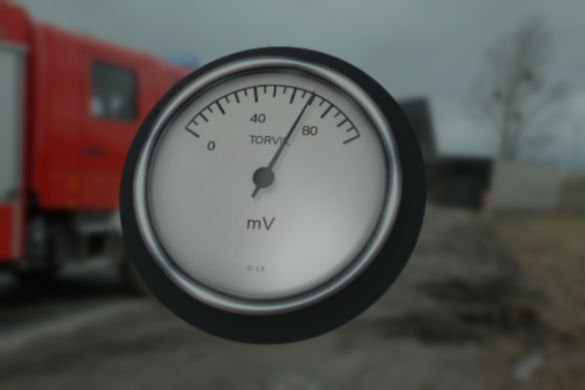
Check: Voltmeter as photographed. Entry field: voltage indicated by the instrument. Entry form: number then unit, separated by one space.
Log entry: 70 mV
